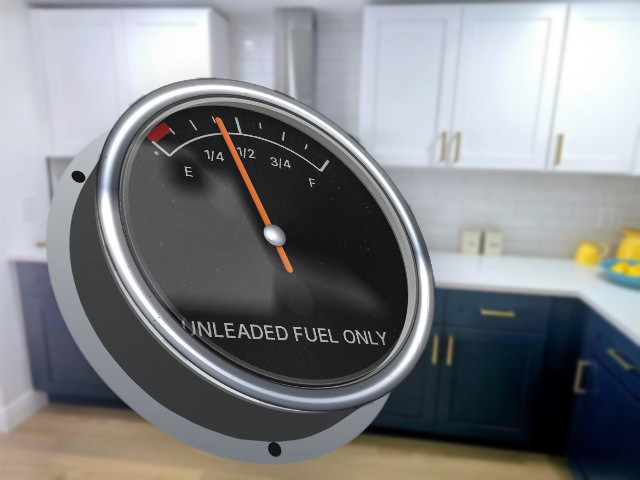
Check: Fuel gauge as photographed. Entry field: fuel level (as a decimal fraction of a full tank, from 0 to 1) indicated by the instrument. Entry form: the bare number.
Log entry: 0.375
